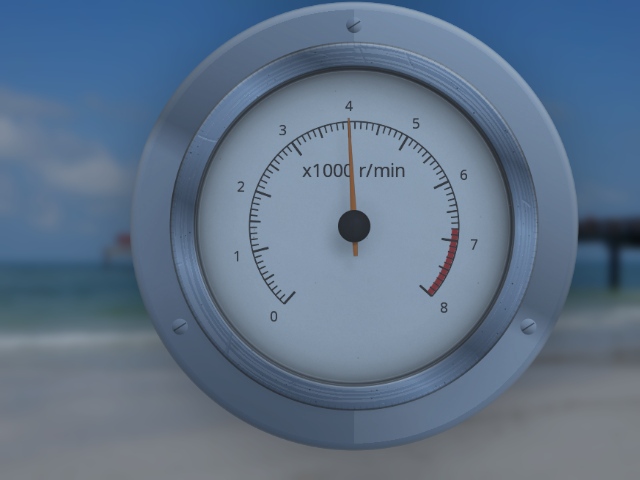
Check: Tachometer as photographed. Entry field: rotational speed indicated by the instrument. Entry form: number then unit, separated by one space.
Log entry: 4000 rpm
